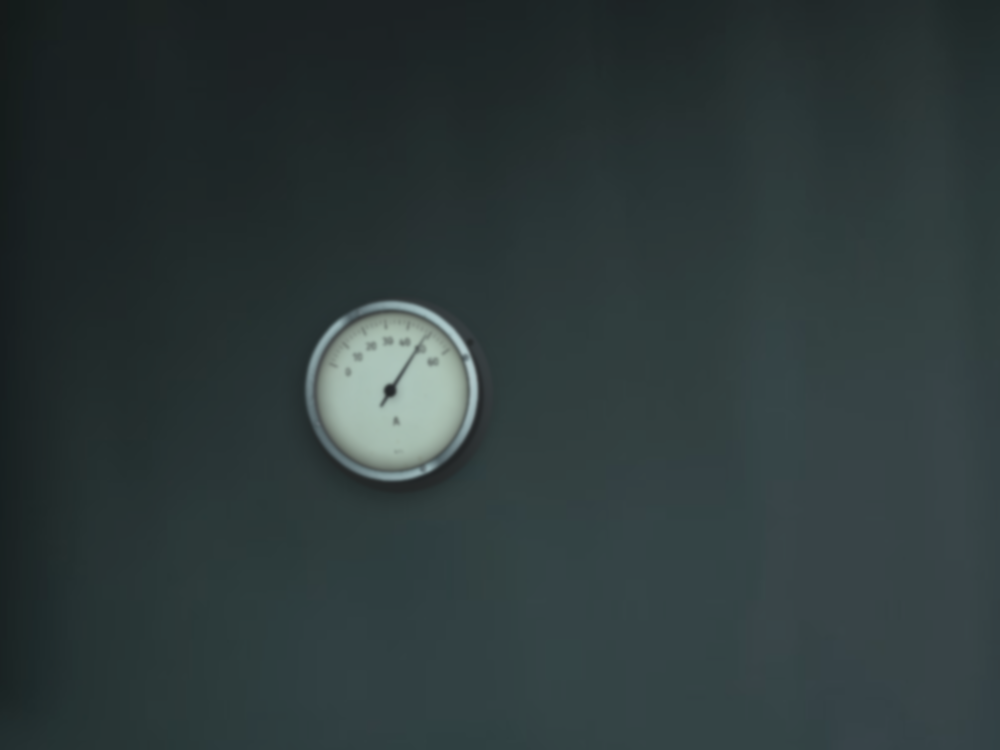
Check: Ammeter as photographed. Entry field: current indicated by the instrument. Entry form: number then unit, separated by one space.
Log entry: 50 A
